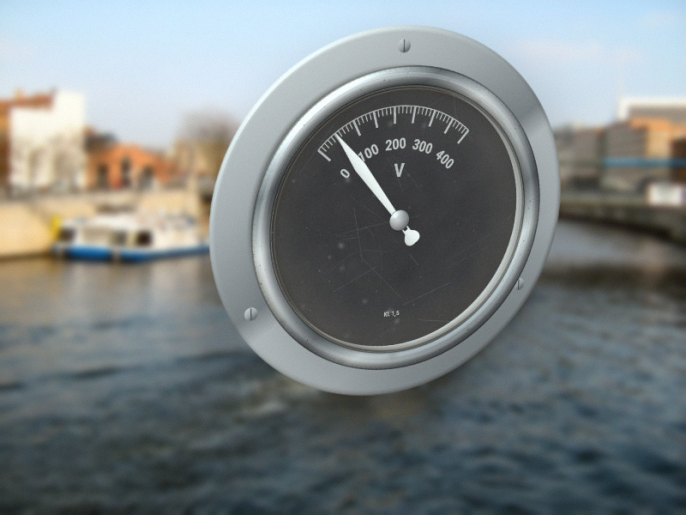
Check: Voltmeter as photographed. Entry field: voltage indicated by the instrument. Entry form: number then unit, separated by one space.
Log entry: 50 V
